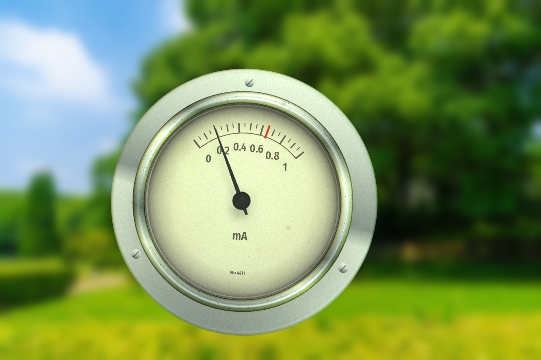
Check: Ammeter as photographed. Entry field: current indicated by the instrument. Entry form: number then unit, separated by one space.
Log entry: 0.2 mA
